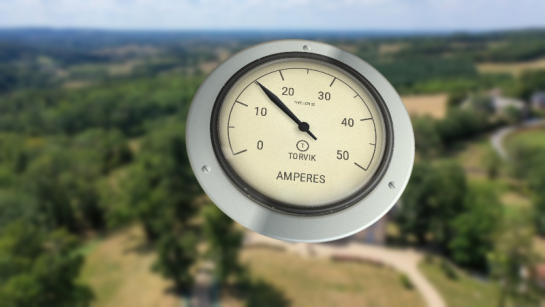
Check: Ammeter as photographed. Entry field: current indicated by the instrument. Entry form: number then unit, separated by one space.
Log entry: 15 A
